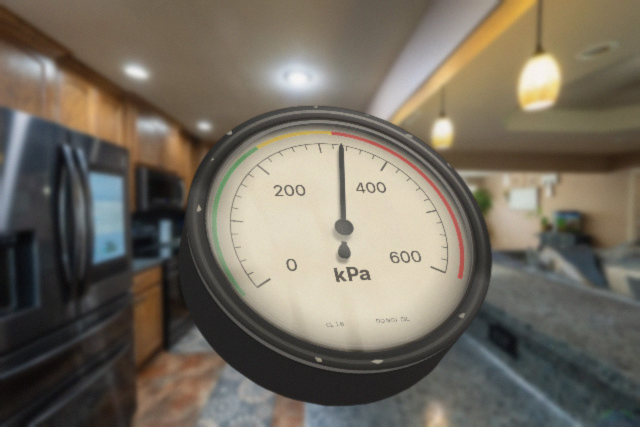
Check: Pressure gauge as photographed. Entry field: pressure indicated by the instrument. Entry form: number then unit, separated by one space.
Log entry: 330 kPa
